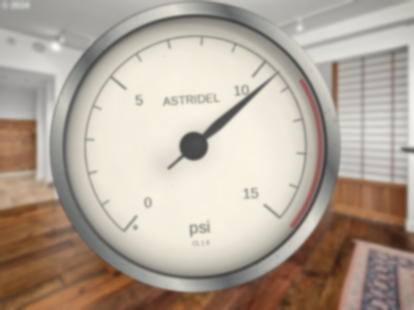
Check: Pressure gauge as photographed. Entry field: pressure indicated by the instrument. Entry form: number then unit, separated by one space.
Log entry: 10.5 psi
